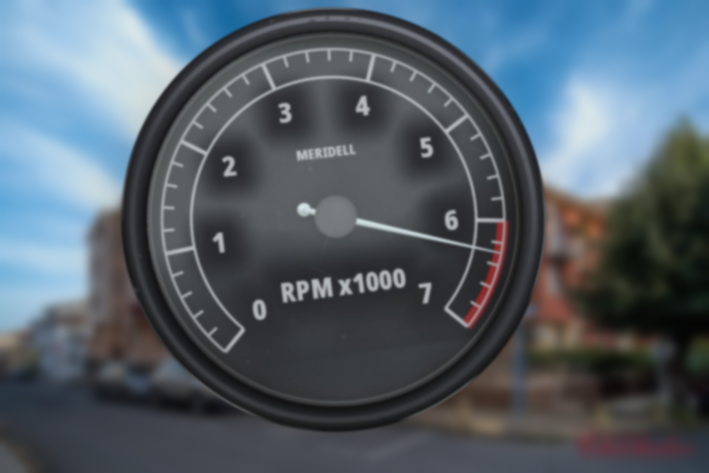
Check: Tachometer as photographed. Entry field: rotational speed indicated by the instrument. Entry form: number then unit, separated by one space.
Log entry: 6300 rpm
